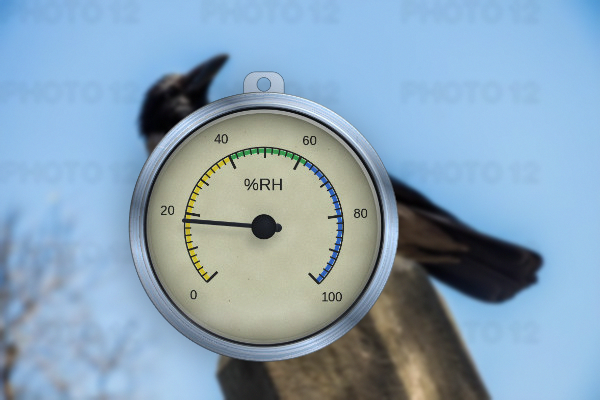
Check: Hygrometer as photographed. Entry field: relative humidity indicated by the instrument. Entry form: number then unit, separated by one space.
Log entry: 18 %
